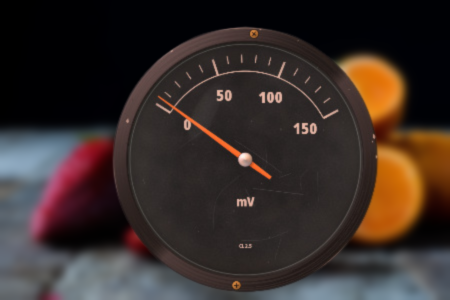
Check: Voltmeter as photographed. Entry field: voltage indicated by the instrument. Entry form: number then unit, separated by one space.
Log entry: 5 mV
